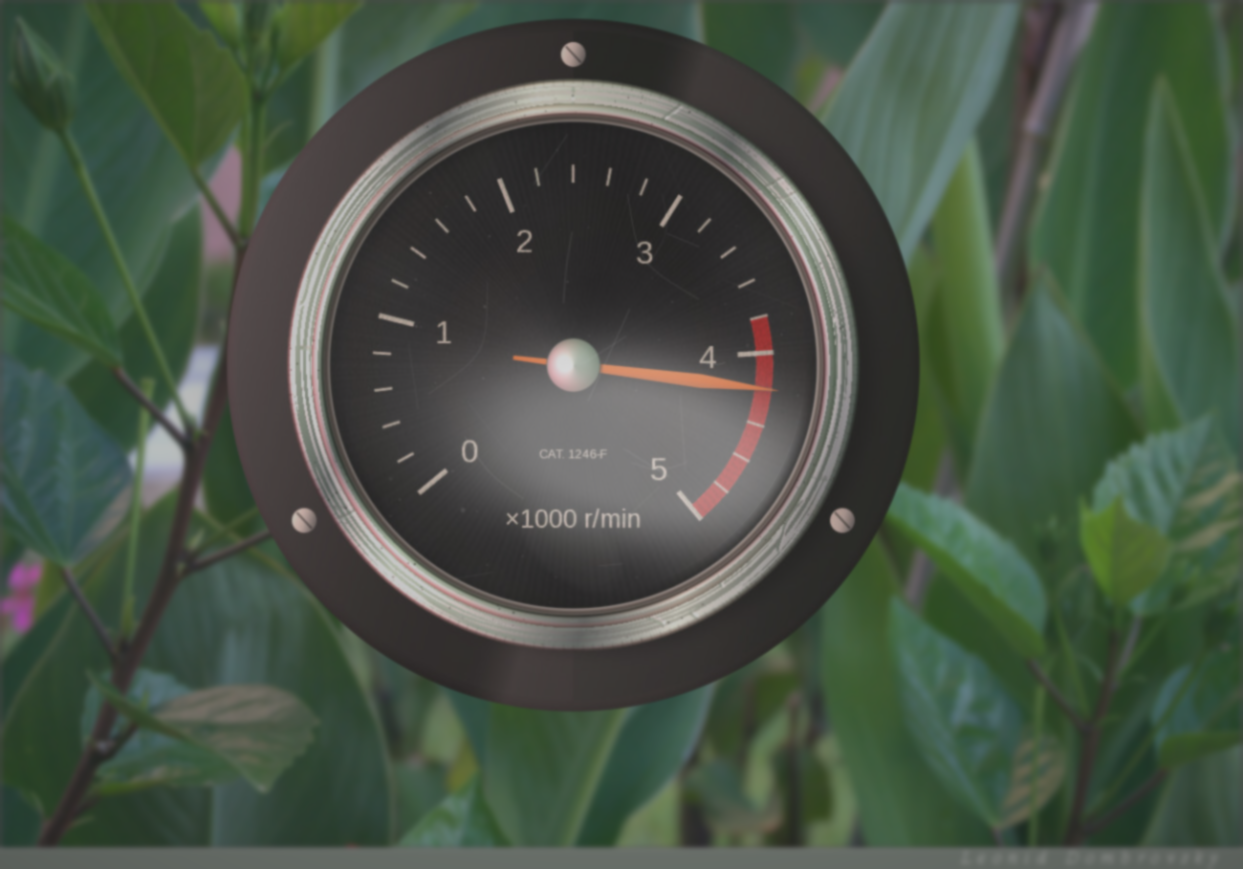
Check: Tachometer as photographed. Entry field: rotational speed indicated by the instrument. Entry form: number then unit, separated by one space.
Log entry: 4200 rpm
